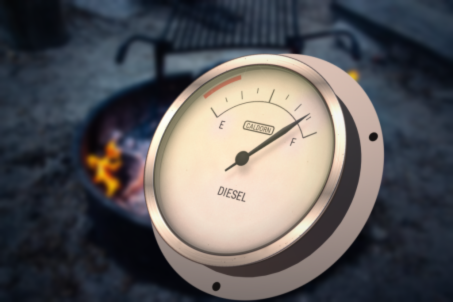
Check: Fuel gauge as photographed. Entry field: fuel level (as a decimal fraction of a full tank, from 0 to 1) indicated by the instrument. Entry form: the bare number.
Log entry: 0.875
